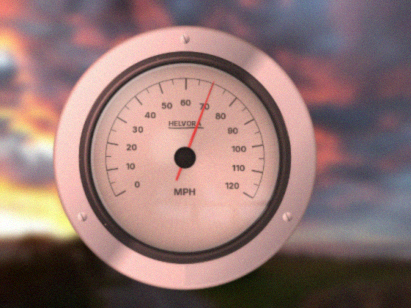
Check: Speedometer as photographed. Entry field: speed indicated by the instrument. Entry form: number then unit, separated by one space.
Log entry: 70 mph
